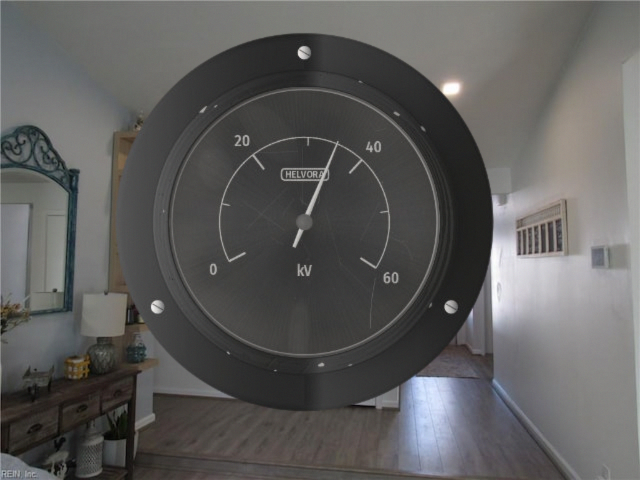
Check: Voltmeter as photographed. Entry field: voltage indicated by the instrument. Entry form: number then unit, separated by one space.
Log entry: 35 kV
